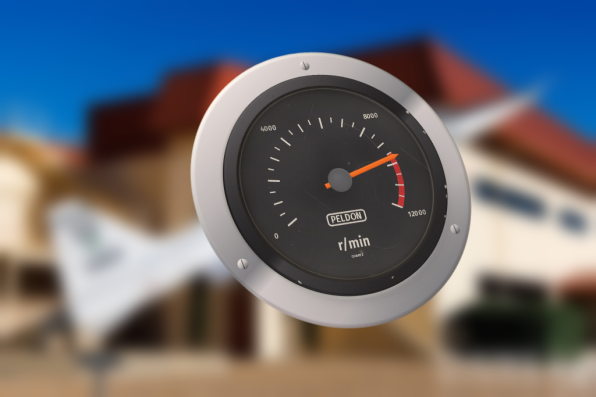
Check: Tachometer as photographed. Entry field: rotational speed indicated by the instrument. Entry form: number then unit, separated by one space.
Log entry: 9750 rpm
